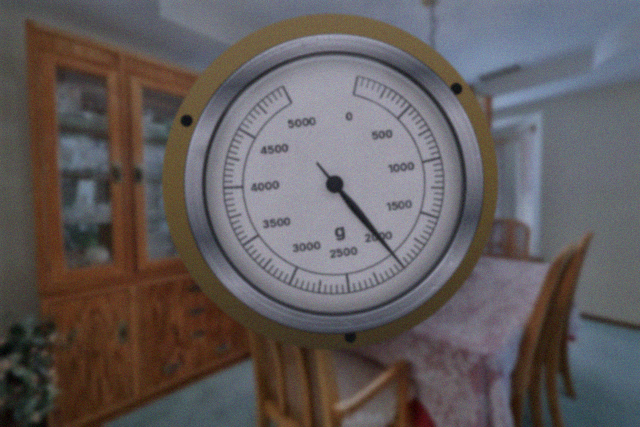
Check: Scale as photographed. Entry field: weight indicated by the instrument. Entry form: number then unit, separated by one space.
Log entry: 2000 g
